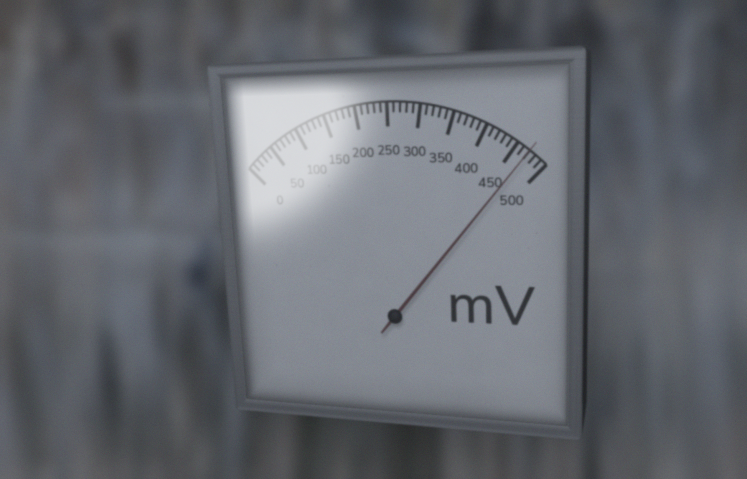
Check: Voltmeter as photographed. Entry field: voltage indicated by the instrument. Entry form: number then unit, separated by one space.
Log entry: 470 mV
